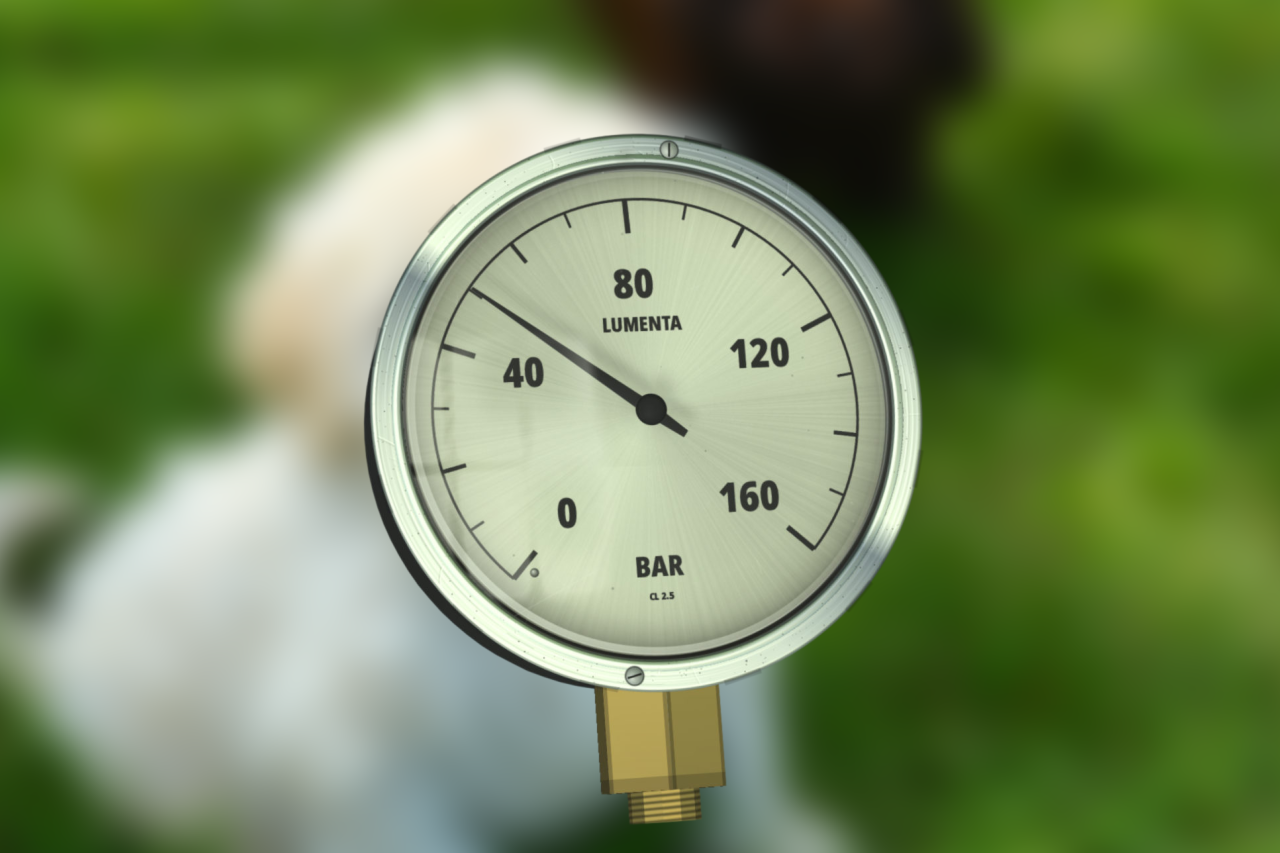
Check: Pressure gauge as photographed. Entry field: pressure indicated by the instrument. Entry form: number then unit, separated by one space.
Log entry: 50 bar
